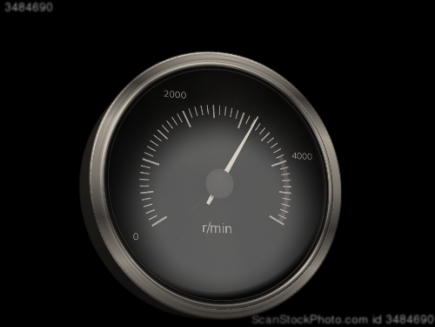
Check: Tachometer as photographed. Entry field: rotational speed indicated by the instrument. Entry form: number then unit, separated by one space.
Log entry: 3200 rpm
